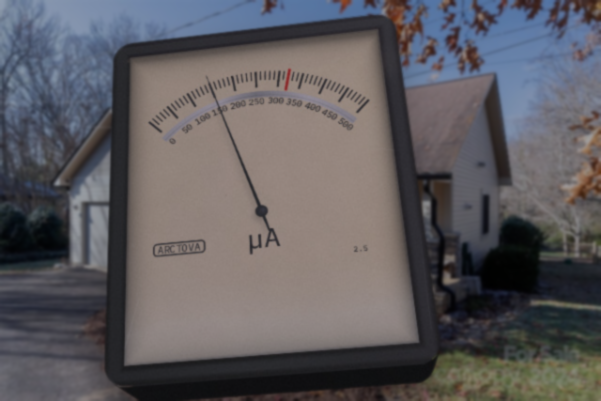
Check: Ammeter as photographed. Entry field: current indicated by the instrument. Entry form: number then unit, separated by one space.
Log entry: 150 µA
